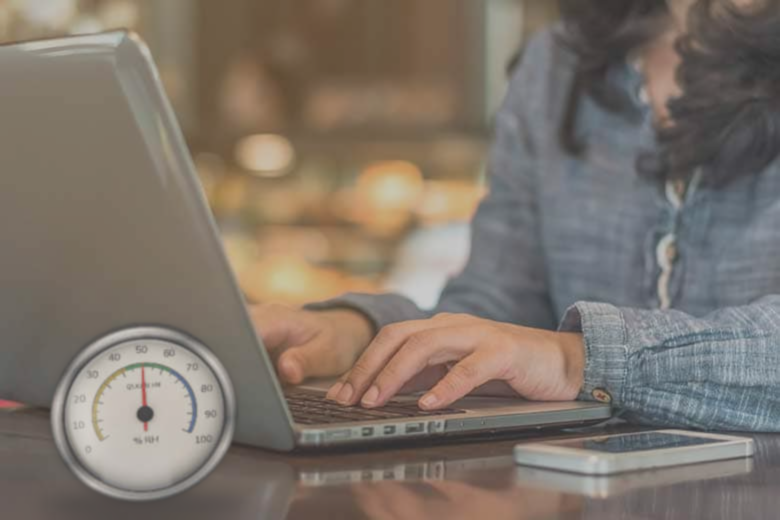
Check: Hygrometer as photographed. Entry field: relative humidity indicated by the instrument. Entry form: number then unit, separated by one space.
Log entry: 50 %
